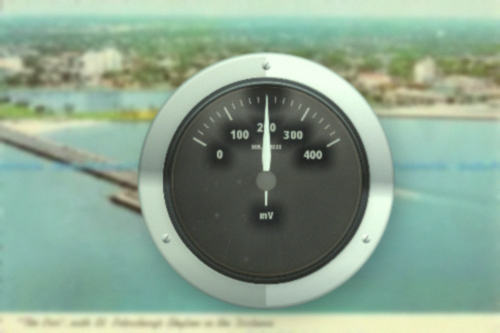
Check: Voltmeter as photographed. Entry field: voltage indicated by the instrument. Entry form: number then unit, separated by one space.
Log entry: 200 mV
